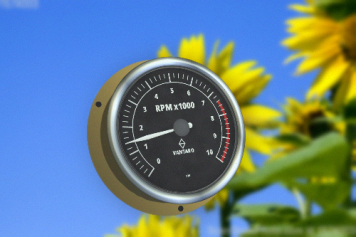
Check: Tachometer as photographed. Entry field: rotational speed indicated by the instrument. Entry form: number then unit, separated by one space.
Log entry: 1400 rpm
